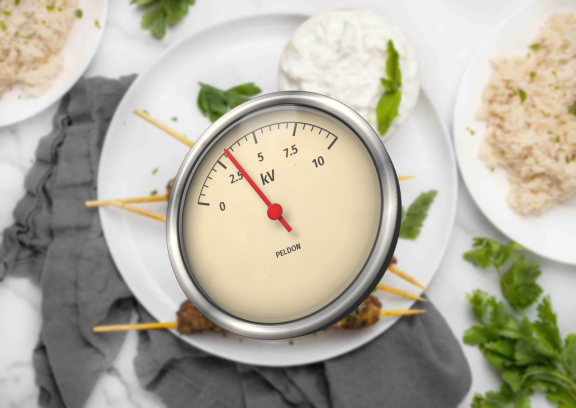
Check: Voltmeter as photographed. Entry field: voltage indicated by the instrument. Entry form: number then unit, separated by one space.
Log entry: 3.25 kV
